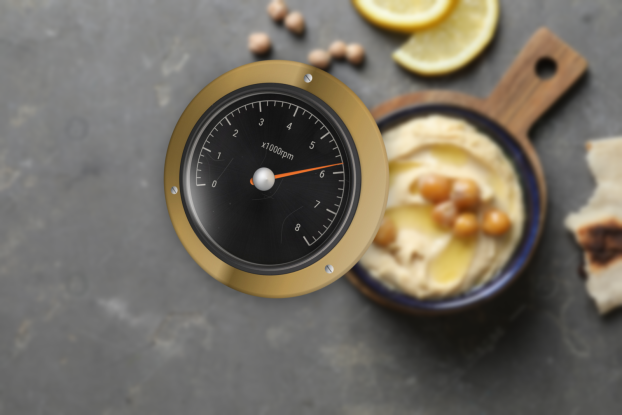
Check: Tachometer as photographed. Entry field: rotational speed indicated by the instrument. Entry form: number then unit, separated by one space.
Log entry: 5800 rpm
